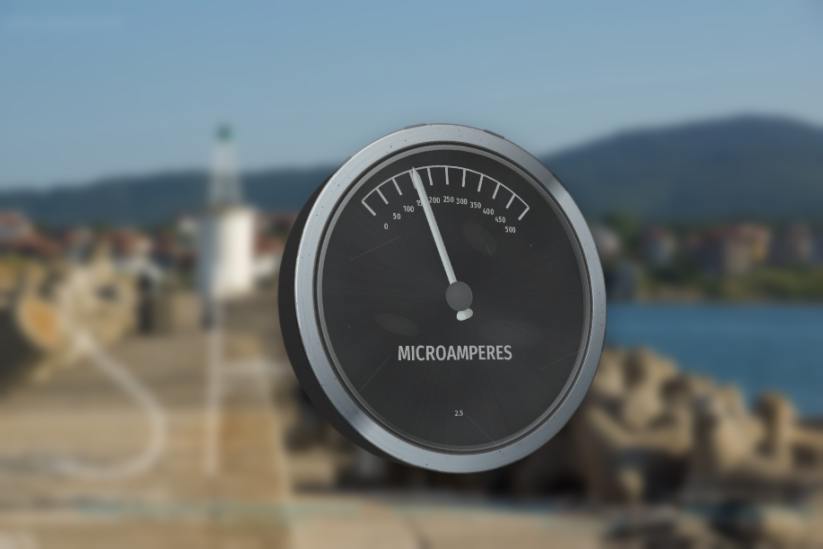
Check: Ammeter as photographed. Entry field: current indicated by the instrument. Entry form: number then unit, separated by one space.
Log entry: 150 µA
